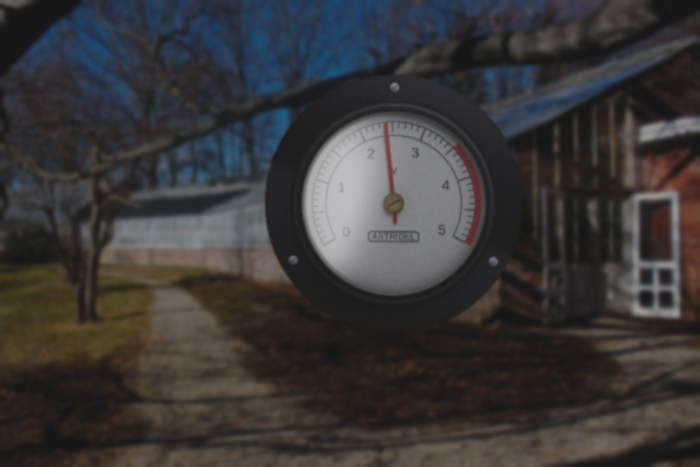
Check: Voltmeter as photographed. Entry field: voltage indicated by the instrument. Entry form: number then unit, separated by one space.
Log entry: 2.4 V
